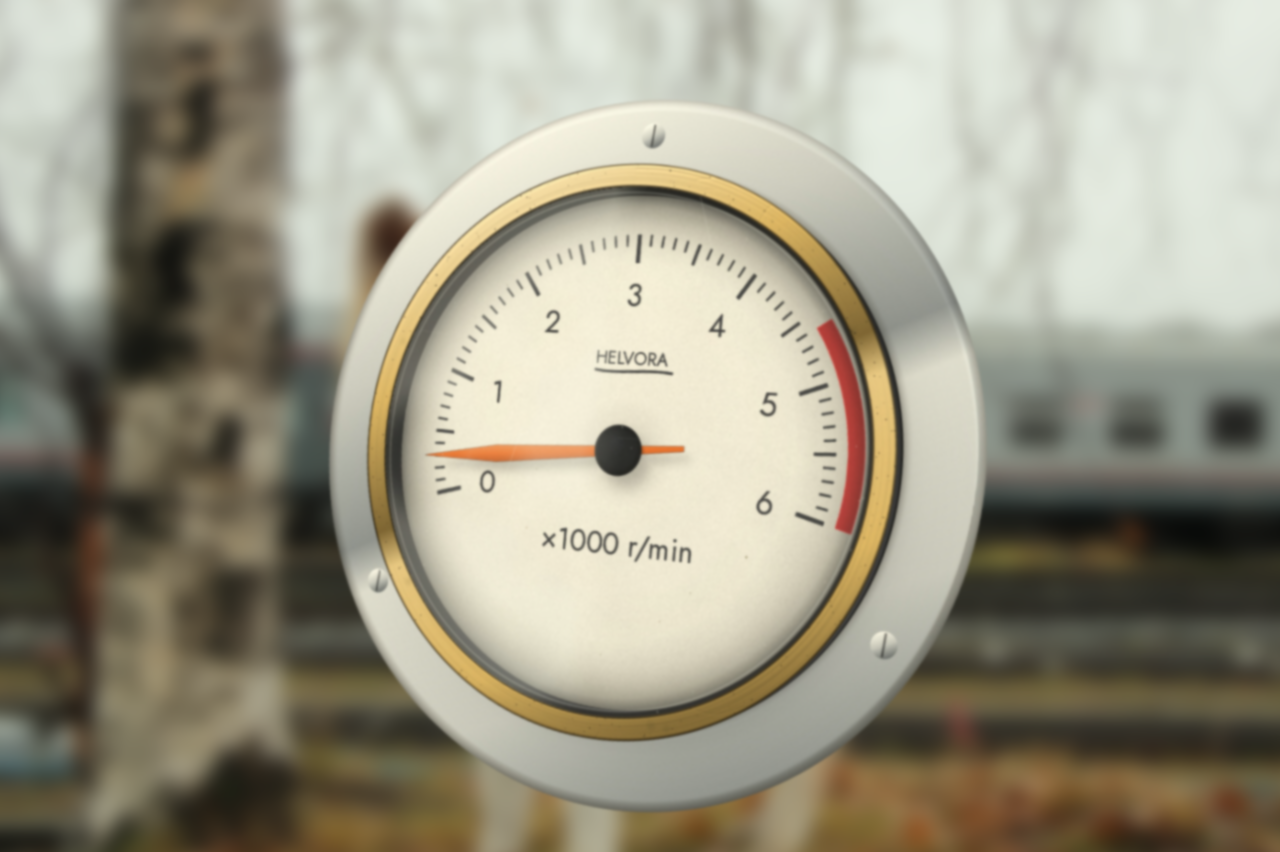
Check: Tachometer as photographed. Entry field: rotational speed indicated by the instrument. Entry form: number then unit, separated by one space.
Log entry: 300 rpm
